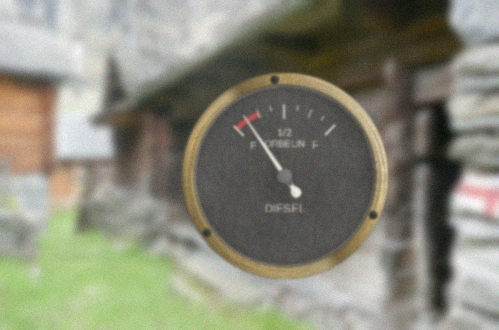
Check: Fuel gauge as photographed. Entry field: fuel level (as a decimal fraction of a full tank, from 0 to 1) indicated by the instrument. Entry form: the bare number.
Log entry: 0.125
